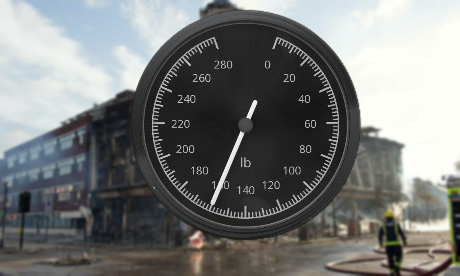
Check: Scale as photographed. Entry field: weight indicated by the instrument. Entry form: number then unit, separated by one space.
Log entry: 160 lb
